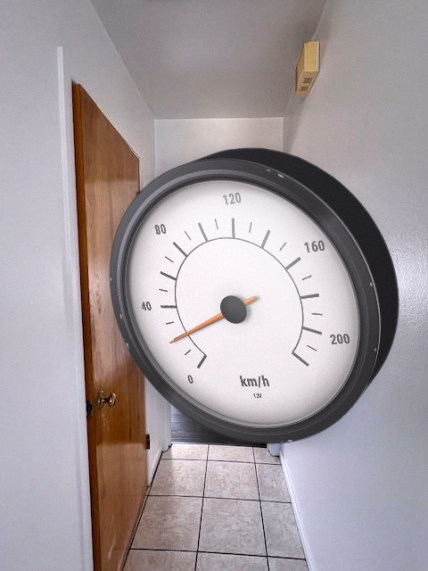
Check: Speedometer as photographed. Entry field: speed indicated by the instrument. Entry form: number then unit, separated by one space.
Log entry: 20 km/h
